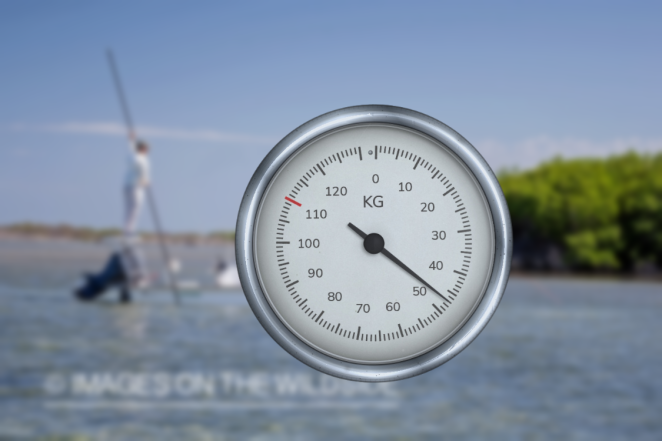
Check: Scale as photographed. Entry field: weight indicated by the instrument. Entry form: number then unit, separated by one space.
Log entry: 47 kg
